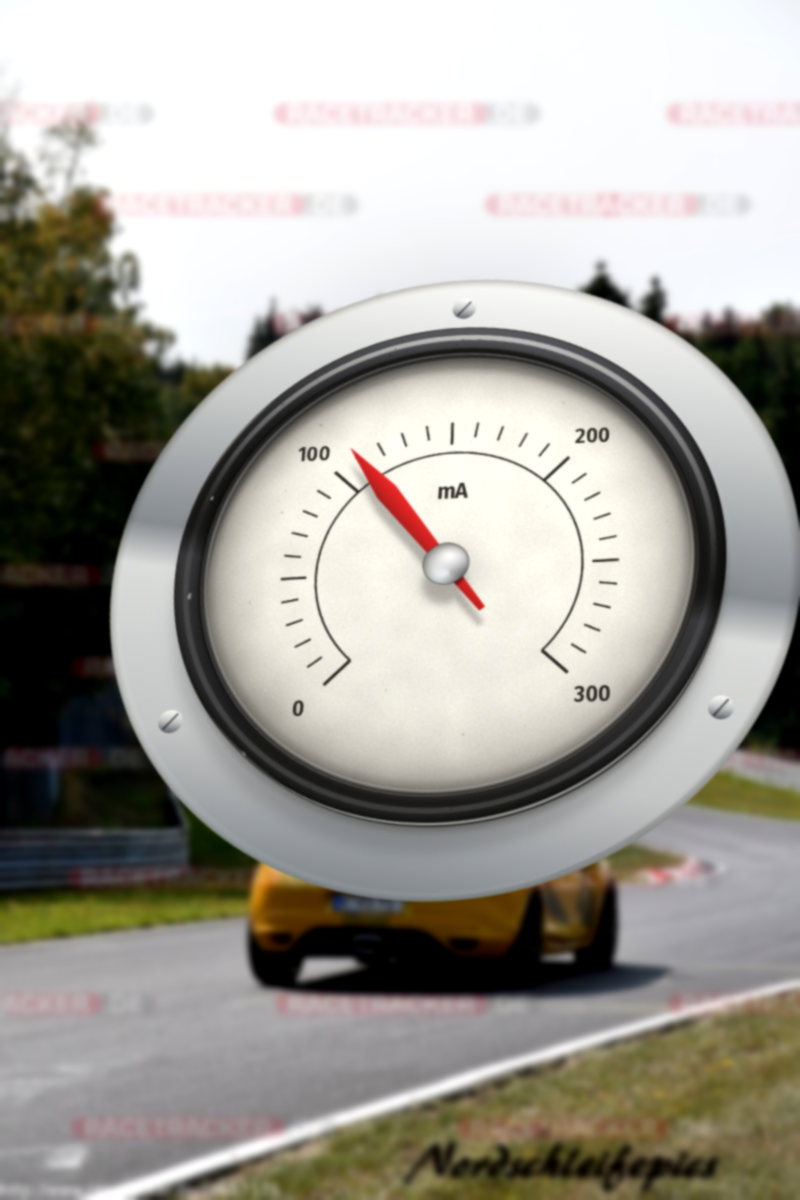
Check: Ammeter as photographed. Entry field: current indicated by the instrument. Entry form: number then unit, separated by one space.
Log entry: 110 mA
